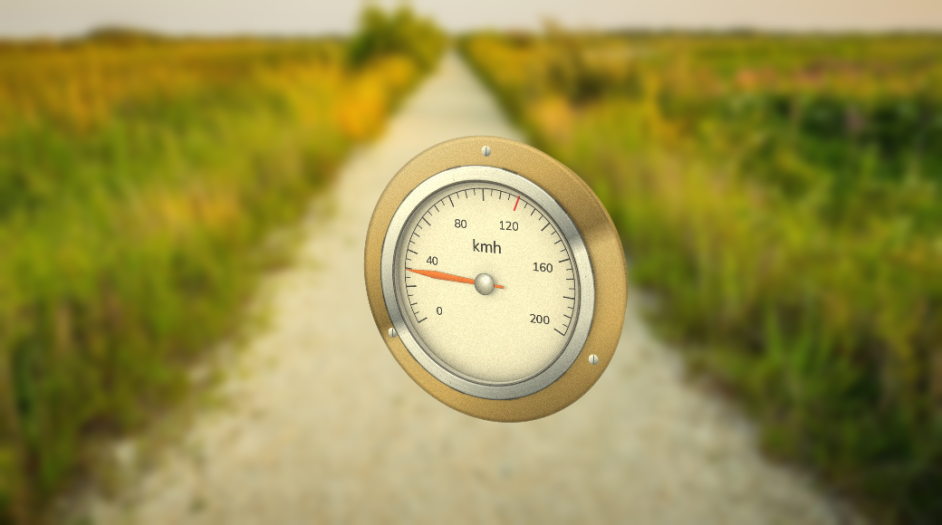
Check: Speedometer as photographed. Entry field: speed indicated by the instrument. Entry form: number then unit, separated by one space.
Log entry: 30 km/h
